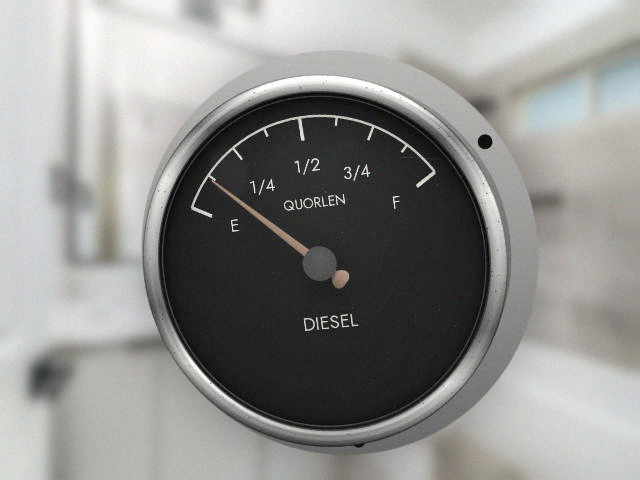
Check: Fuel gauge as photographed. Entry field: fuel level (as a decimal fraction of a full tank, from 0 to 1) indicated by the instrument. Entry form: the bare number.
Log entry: 0.125
